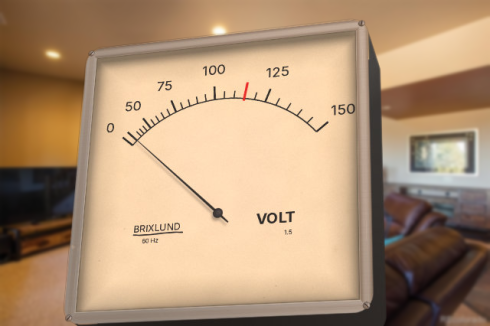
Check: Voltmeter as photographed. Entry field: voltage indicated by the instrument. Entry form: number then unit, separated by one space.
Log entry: 25 V
